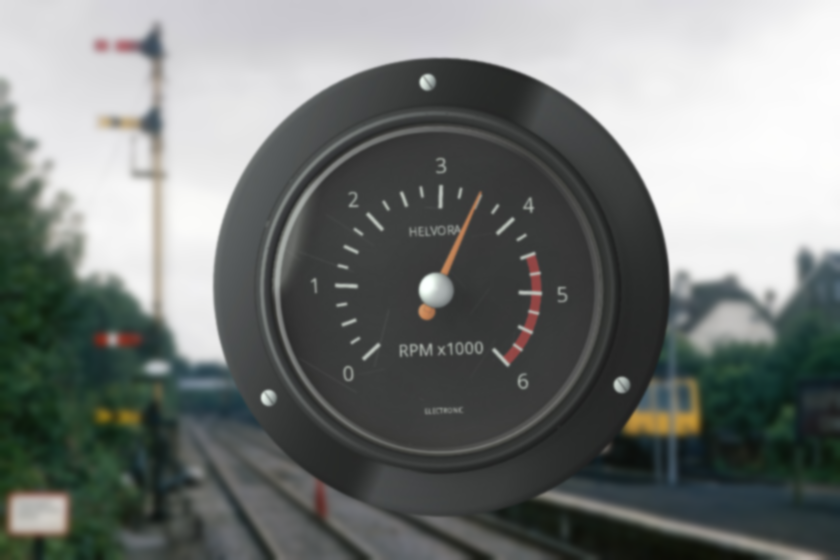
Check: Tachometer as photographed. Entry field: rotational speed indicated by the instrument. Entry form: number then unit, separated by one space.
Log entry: 3500 rpm
